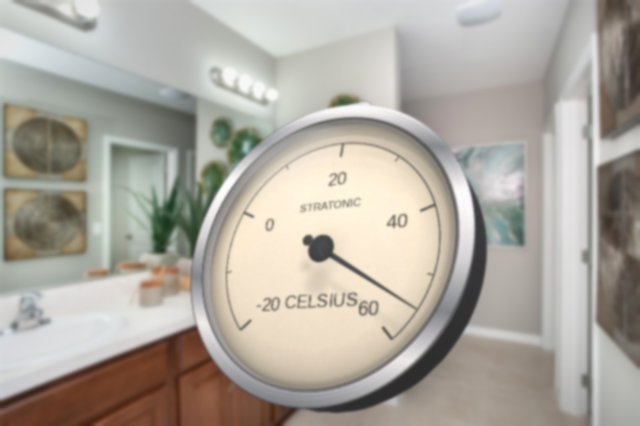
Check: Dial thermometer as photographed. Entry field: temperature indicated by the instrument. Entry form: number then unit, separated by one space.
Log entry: 55 °C
